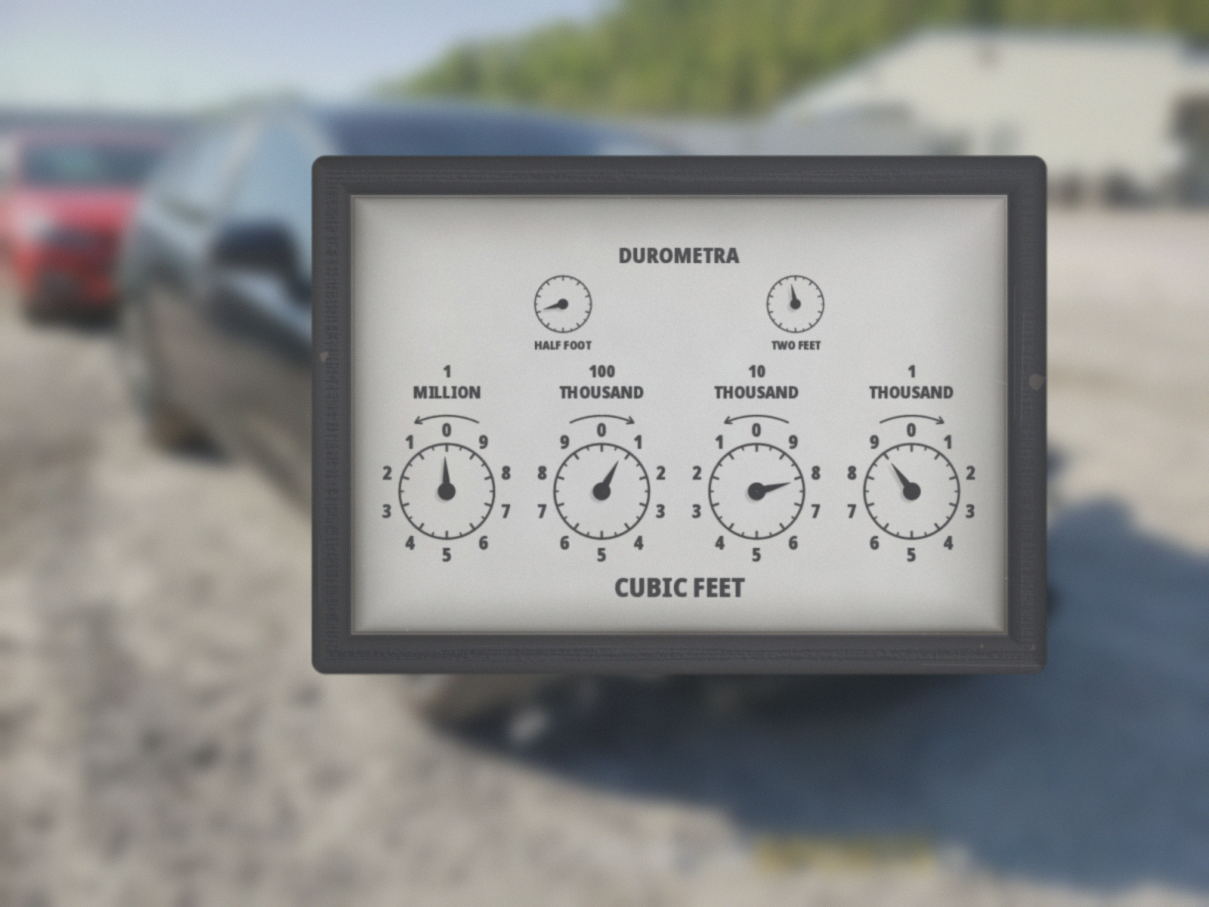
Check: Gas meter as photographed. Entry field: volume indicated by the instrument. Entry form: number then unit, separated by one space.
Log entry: 7900 ft³
